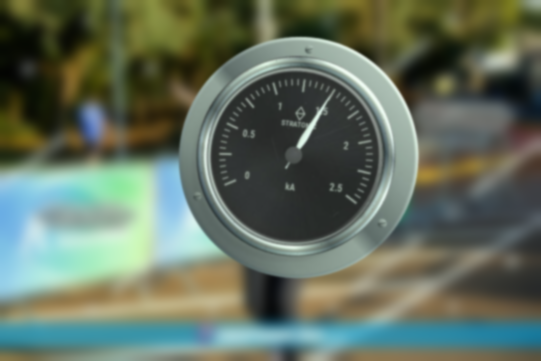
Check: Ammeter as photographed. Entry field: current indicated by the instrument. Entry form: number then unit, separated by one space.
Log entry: 1.5 kA
